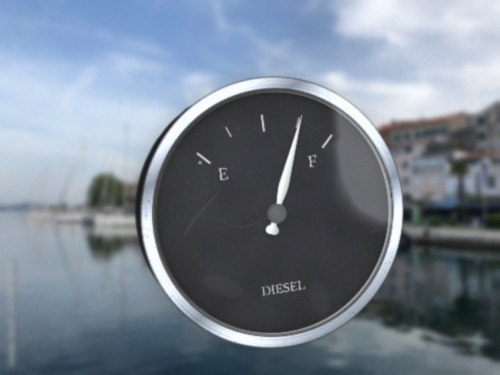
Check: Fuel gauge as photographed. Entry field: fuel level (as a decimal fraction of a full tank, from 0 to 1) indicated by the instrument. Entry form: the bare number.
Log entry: 0.75
